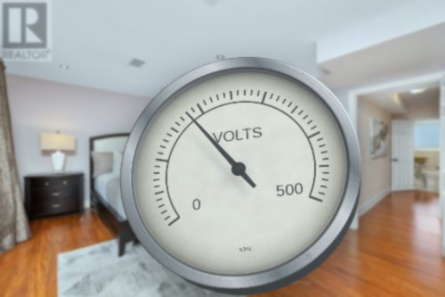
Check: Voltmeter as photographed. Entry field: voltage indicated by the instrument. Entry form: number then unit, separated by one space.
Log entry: 180 V
